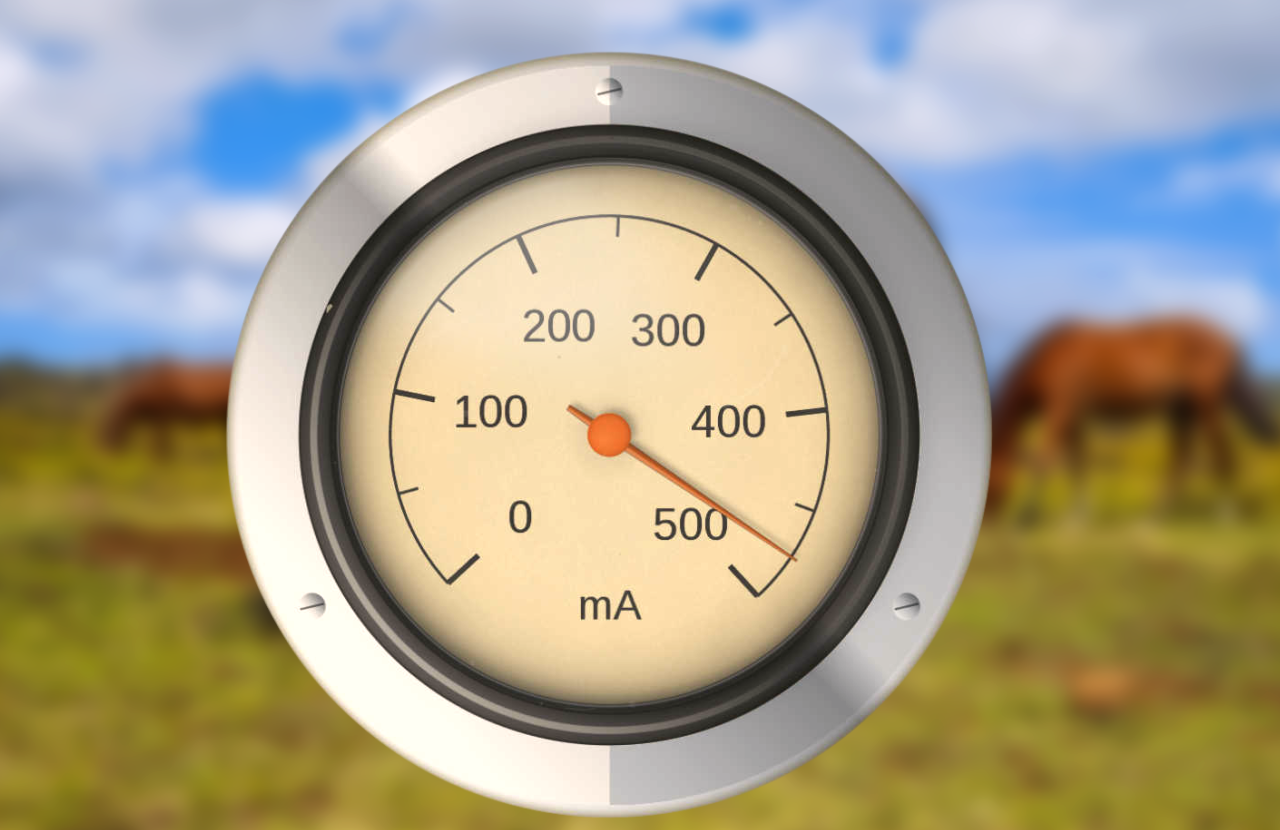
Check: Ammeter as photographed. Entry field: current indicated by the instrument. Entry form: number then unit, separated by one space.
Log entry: 475 mA
